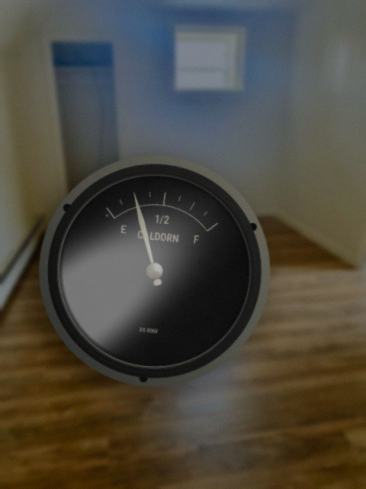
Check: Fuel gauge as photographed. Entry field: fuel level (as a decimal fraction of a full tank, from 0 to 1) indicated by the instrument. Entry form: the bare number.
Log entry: 0.25
